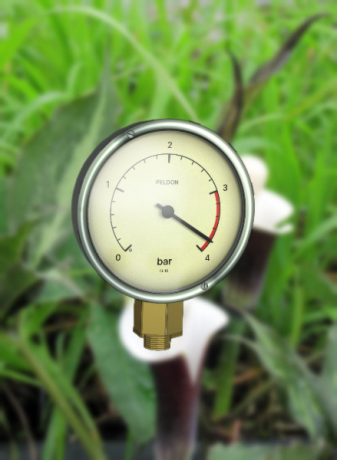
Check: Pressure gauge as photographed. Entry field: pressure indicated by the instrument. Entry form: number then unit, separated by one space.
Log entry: 3.8 bar
